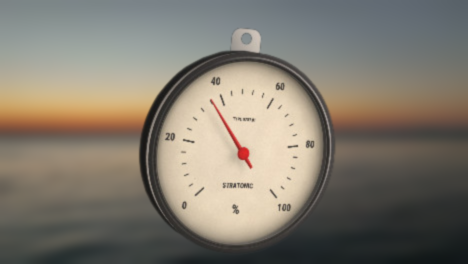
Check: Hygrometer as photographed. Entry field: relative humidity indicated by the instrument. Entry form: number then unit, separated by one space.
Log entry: 36 %
